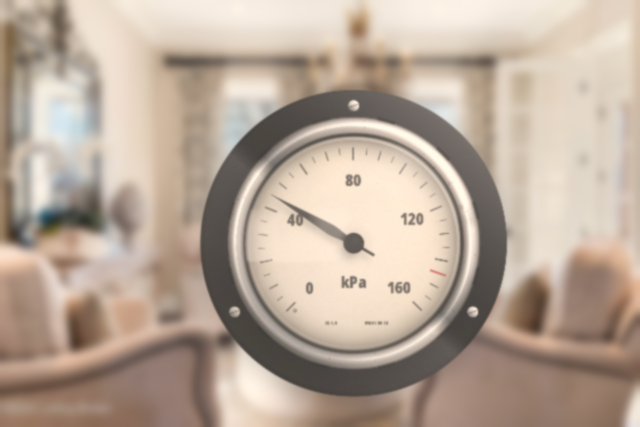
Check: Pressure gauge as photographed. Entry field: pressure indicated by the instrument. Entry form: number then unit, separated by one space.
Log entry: 45 kPa
